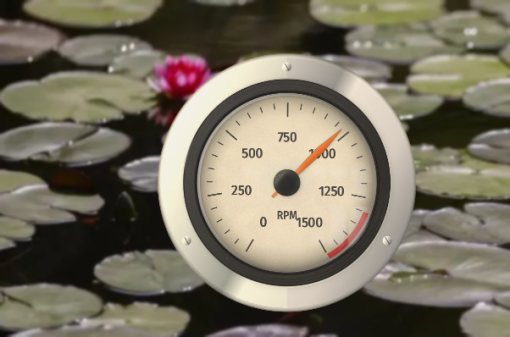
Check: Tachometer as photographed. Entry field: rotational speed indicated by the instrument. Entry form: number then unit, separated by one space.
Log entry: 975 rpm
